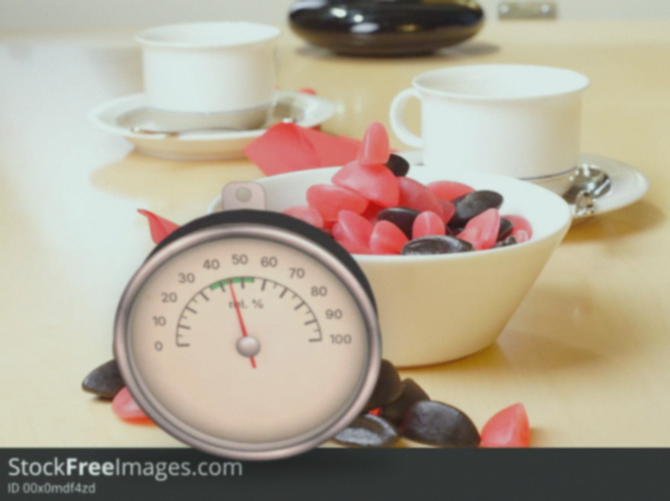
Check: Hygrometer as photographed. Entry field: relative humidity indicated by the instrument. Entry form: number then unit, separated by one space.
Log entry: 45 %
